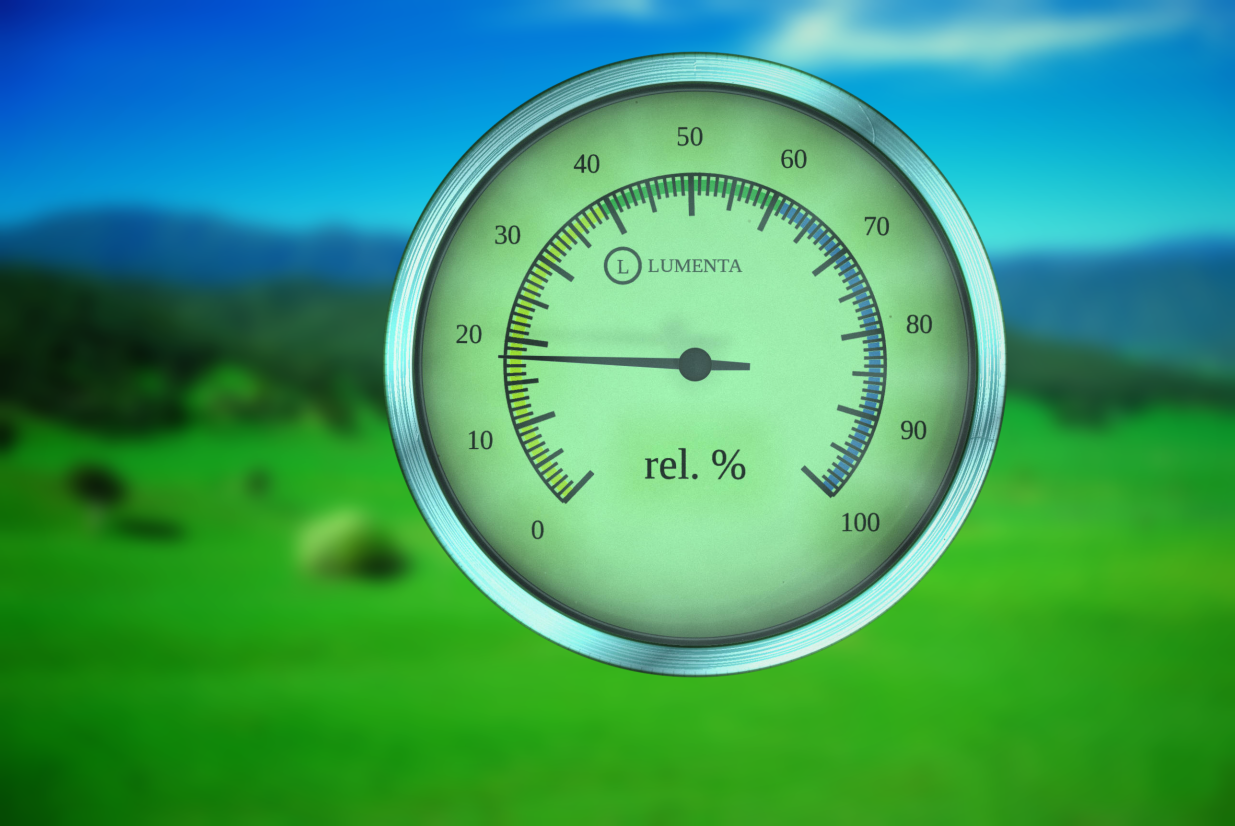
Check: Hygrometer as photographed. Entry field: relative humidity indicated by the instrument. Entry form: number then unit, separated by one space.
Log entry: 18 %
